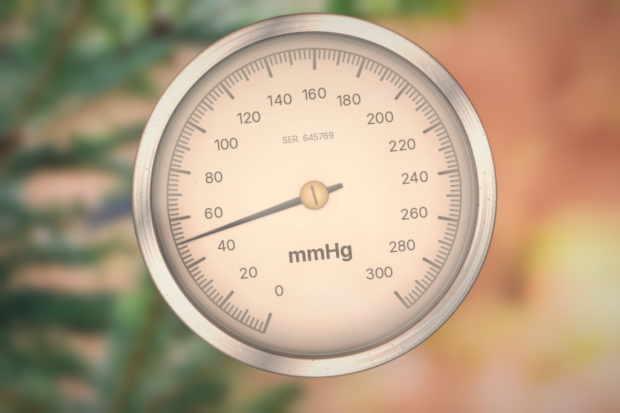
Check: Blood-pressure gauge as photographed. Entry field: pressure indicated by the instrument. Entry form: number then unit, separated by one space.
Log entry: 50 mmHg
